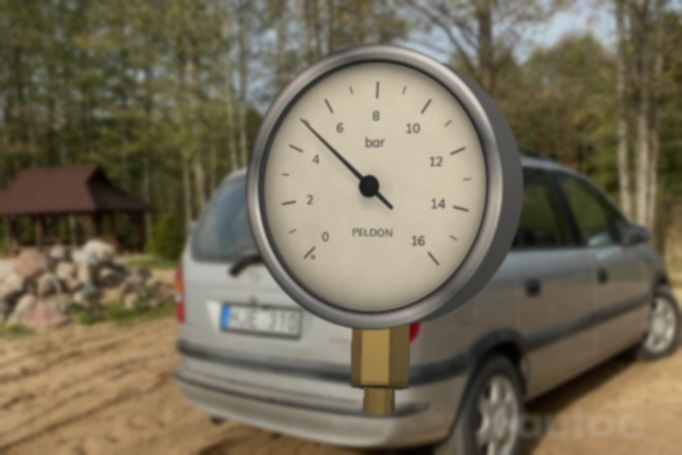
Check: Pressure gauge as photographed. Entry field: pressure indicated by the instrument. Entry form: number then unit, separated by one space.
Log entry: 5 bar
